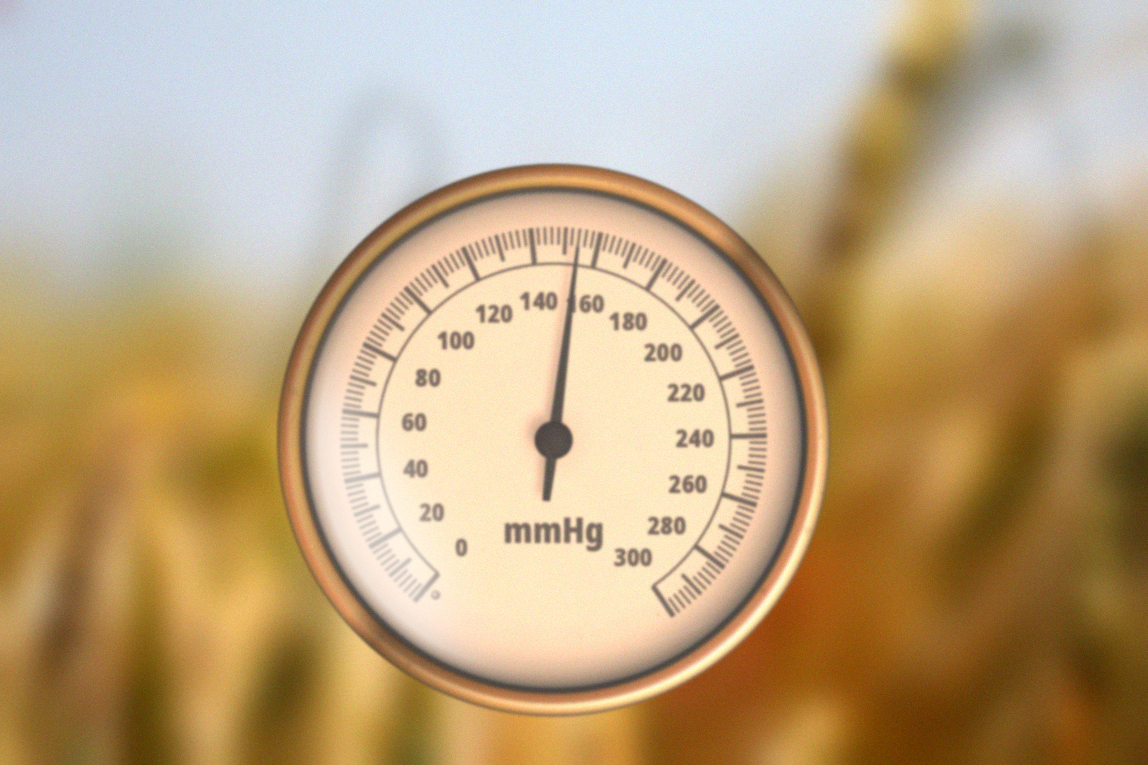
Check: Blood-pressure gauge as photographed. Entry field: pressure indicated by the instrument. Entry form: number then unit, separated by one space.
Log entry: 154 mmHg
